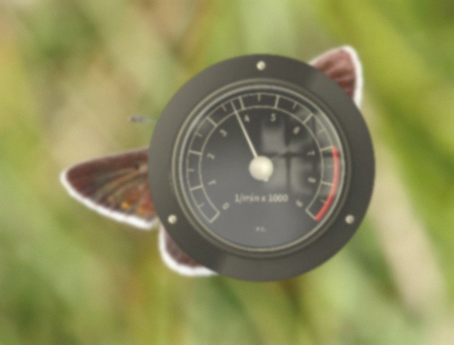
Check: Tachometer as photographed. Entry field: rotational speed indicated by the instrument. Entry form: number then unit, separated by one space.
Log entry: 3750 rpm
